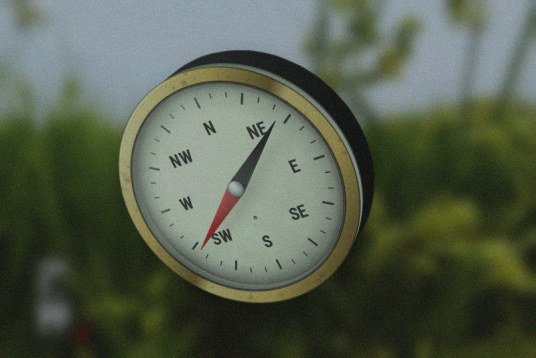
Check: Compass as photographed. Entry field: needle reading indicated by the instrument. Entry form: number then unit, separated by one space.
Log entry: 235 °
